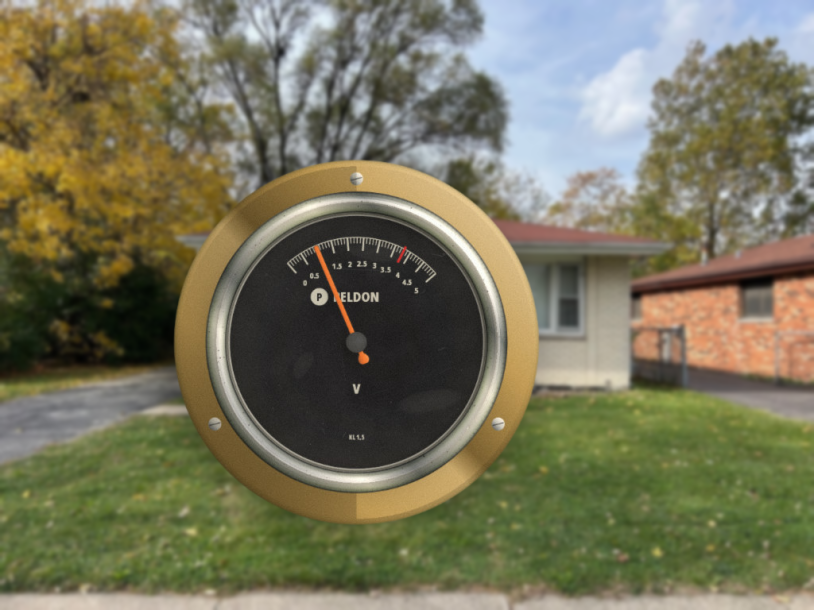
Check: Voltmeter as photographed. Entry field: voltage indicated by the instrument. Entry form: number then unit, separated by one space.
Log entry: 1 V
